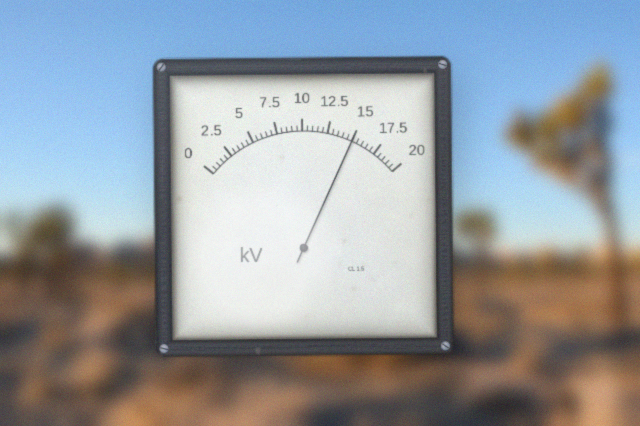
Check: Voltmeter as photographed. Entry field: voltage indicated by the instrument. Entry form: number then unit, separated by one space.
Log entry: 15 kV
